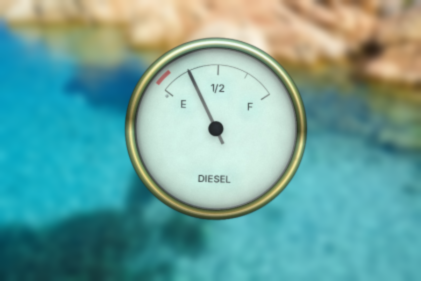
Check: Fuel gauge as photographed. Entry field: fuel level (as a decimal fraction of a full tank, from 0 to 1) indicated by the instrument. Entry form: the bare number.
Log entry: 0.25
